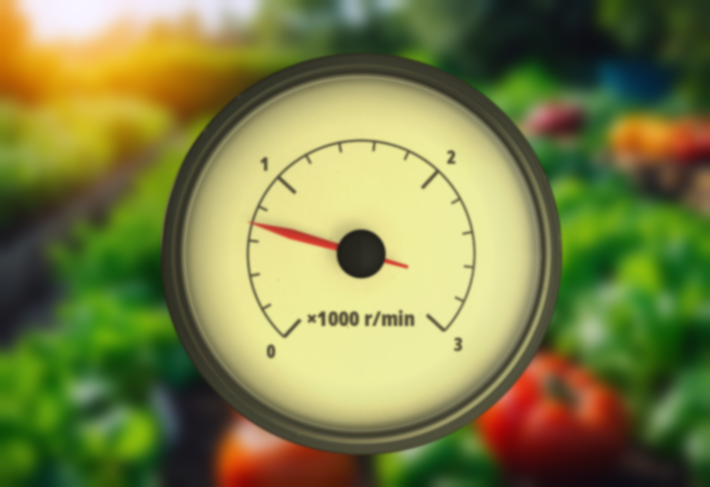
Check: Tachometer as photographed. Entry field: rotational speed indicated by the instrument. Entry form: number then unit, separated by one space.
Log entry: 700 rpm
